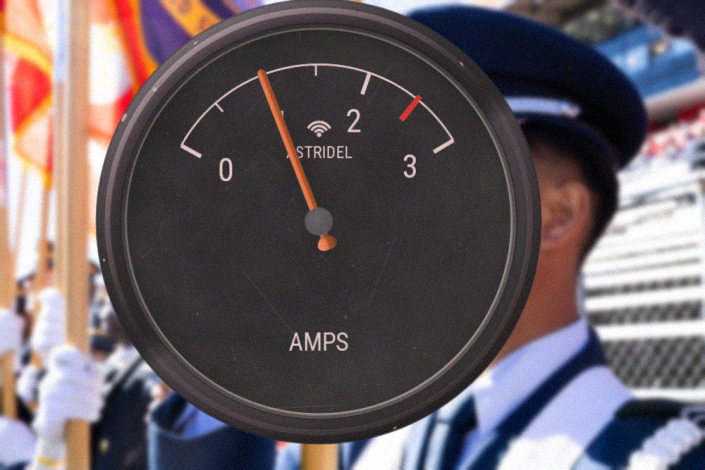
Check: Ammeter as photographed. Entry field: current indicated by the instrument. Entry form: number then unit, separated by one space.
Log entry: 1 A
